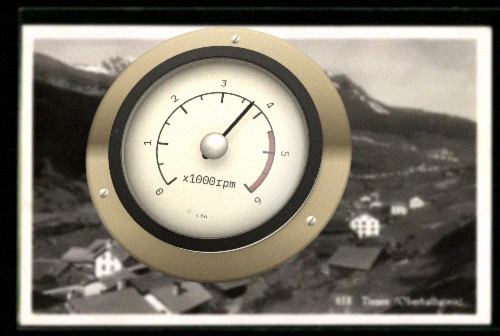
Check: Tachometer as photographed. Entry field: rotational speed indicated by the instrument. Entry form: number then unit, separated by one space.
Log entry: 3750 rpm
